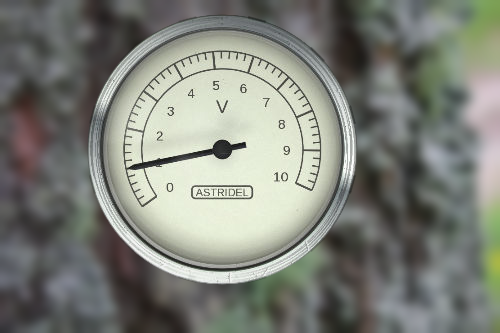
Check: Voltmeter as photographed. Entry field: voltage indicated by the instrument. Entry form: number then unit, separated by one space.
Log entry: 1 V
